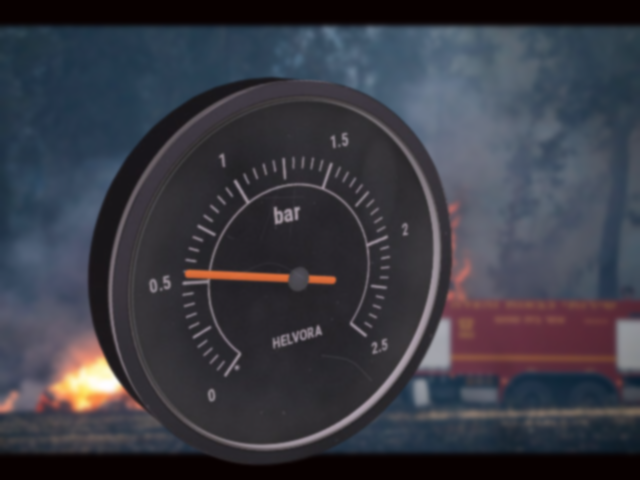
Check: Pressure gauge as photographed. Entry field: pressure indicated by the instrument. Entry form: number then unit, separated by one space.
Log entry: 0.55 bar
